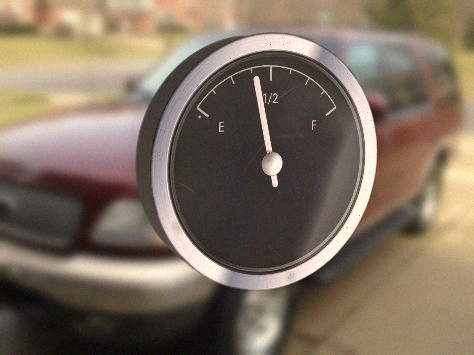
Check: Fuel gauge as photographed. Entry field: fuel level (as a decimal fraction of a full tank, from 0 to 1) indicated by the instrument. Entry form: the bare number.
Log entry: 0.375
